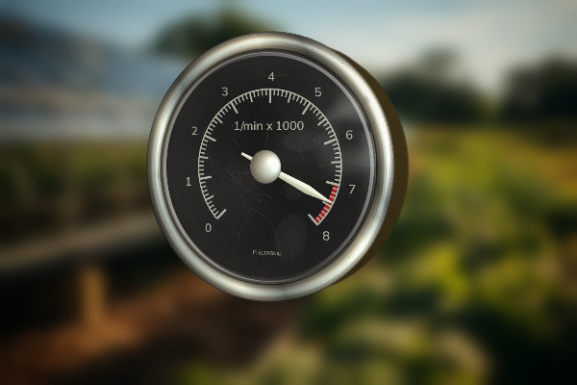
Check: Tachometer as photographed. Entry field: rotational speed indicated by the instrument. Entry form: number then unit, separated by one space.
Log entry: 7400 rpm
